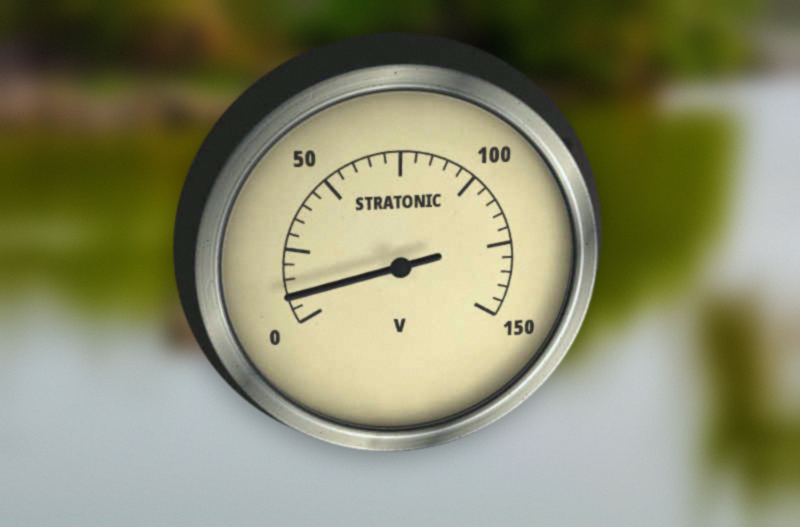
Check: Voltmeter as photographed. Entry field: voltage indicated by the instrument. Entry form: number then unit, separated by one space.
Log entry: 10 V
